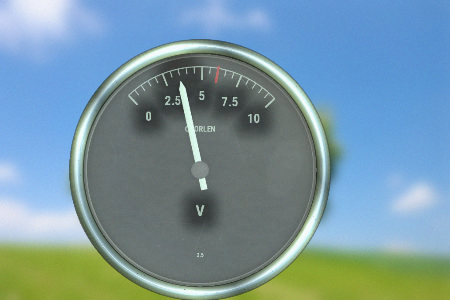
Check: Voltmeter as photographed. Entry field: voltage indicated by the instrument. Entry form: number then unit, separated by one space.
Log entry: 3.5 V
